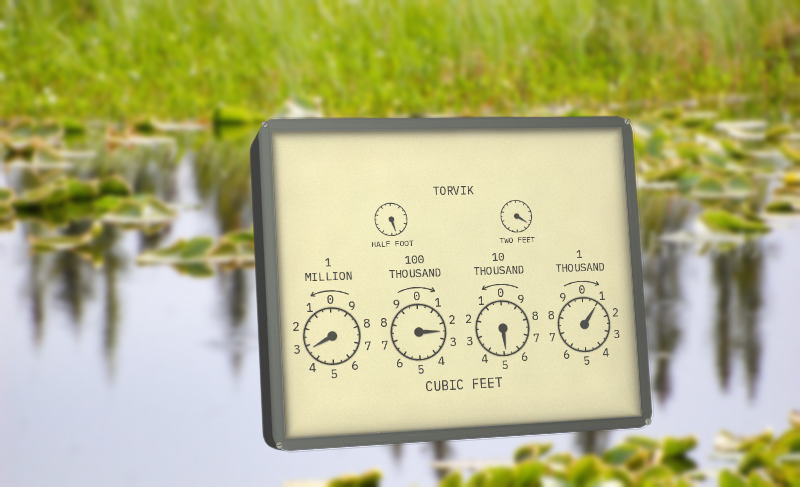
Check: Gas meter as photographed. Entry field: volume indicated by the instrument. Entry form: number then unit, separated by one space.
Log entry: 325100 ft³
